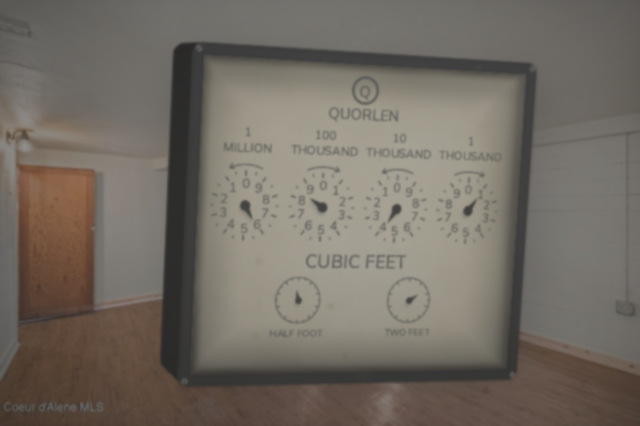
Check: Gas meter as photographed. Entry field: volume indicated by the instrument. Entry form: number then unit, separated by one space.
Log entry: 584100 ft³
